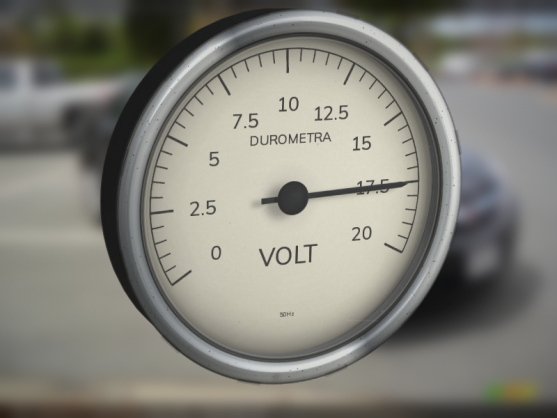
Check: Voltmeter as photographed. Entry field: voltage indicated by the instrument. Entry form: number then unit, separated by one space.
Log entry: 17.5 V
